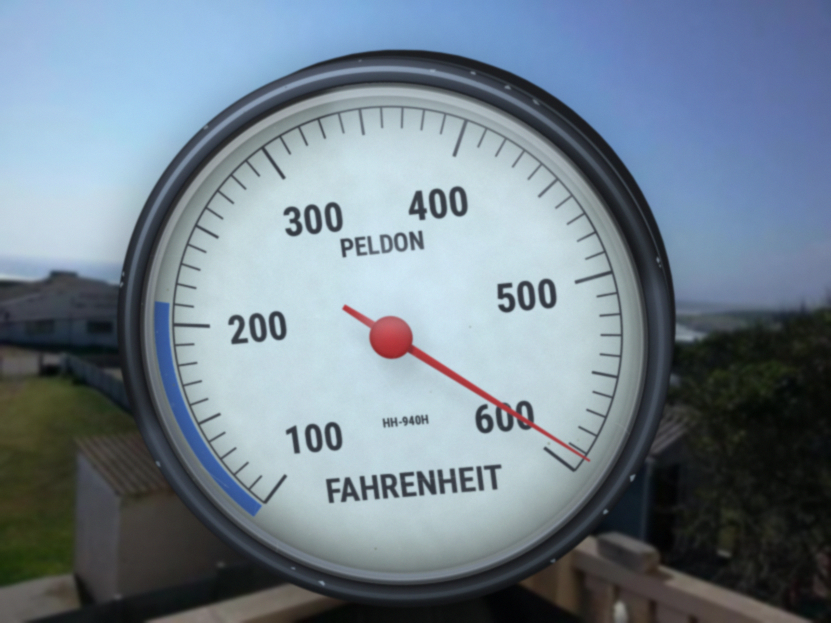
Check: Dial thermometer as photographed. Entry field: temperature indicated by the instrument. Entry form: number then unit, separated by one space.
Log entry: 590 °F
